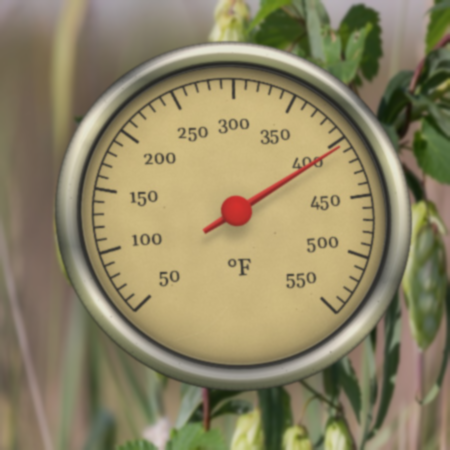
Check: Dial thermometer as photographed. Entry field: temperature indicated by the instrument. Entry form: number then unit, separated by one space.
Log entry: 405 °F
